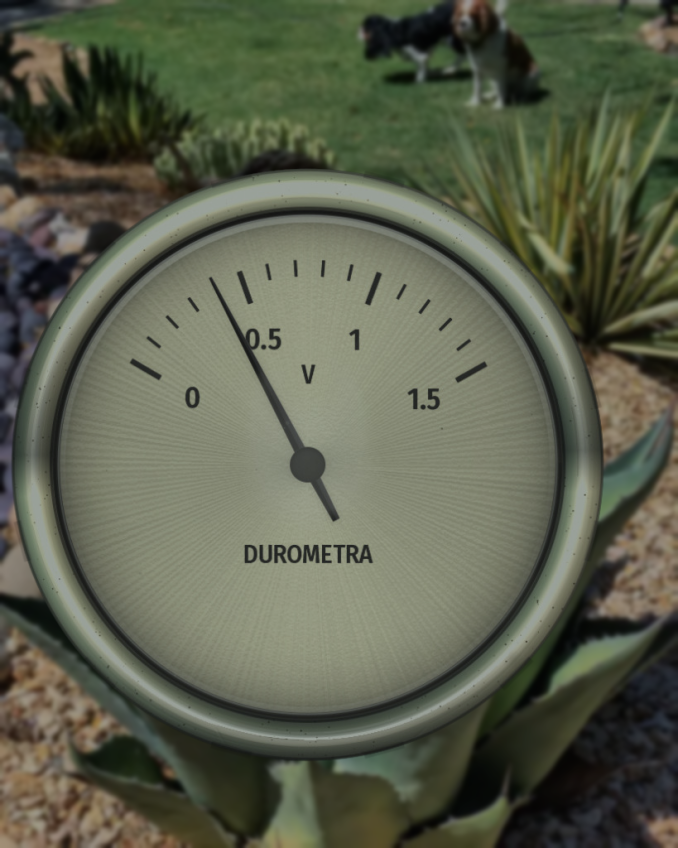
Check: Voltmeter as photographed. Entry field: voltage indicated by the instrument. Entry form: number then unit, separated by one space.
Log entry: 0.4 V
